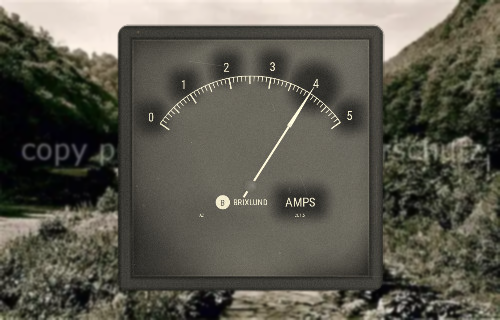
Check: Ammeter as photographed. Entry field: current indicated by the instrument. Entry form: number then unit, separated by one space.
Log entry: 4 A
